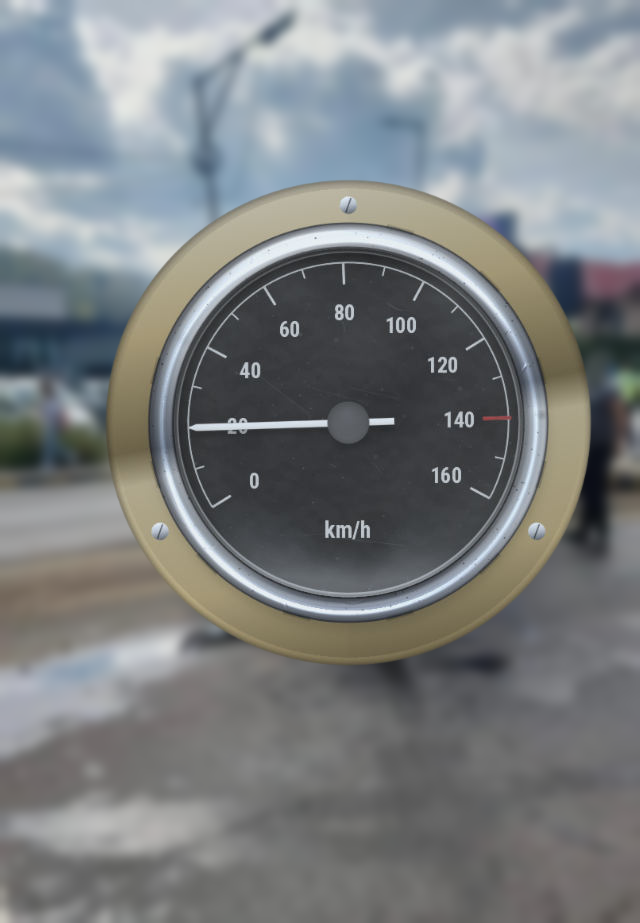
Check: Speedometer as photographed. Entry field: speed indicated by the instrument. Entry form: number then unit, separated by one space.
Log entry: 20 km/h
